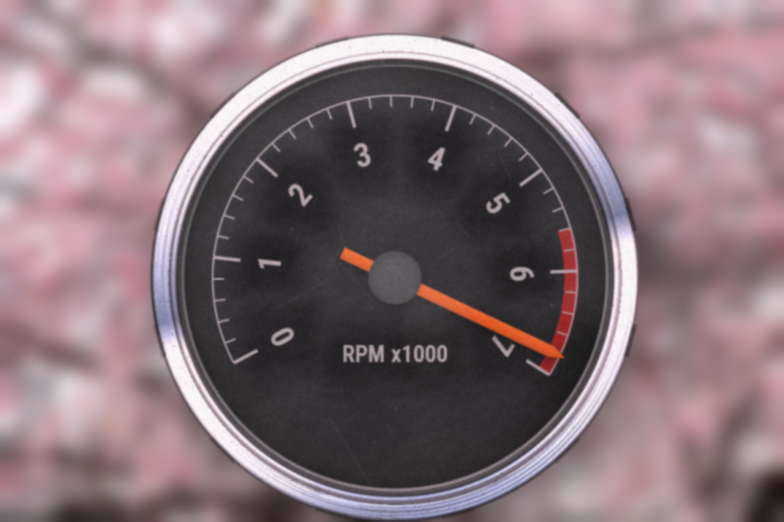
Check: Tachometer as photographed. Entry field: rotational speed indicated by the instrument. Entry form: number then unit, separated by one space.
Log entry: 6800 rpm
